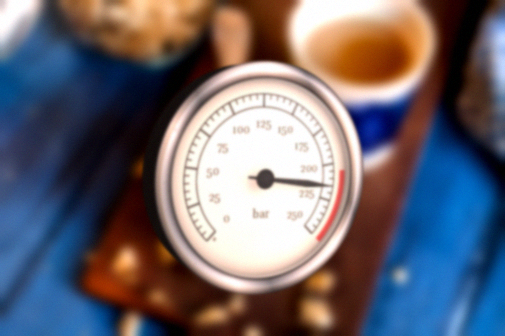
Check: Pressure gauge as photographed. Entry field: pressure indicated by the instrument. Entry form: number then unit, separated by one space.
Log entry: 215 bar
